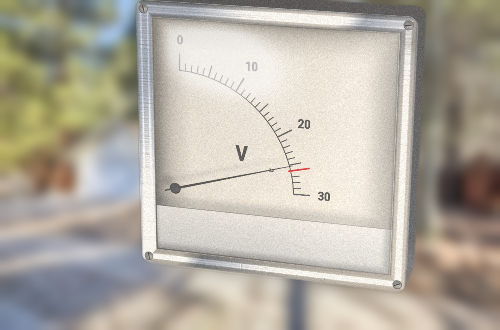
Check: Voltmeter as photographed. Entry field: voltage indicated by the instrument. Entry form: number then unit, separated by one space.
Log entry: 25 V
